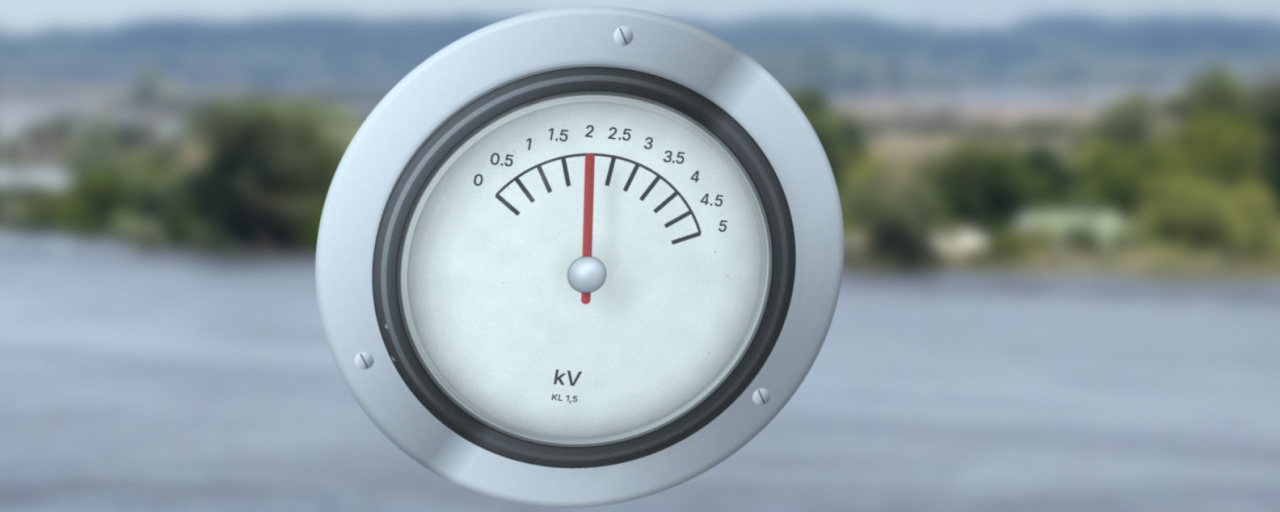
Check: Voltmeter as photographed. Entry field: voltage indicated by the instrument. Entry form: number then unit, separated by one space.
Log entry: 2 kV
